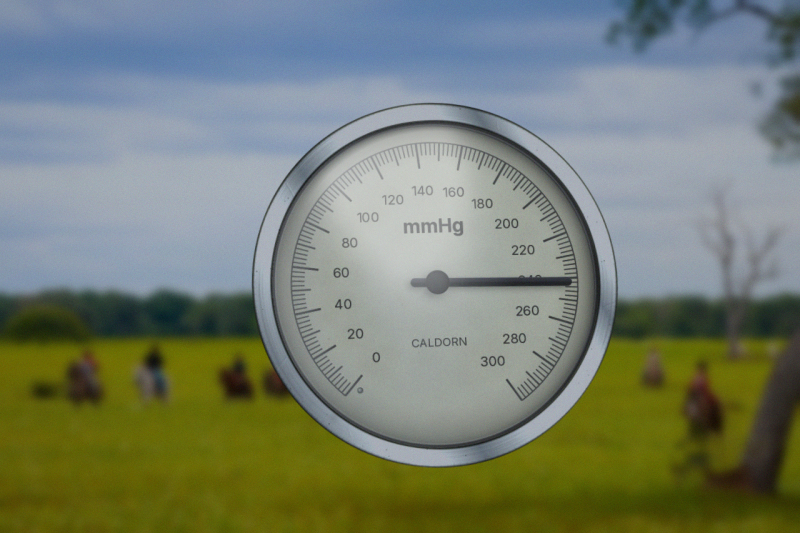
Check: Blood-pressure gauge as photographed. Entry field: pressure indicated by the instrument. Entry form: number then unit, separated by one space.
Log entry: 242 mmHg
